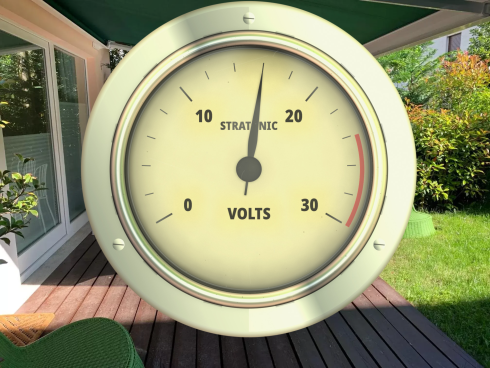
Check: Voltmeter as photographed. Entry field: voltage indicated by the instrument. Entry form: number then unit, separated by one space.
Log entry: 16 V
